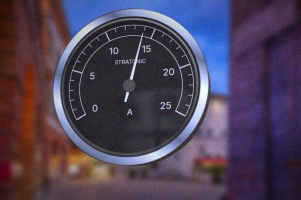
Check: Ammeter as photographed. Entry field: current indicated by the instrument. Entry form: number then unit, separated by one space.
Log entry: 14 A
